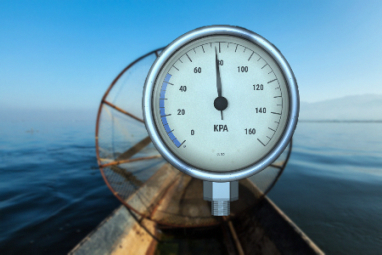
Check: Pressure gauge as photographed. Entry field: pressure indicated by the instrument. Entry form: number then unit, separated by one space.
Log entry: 77.5 kPa
